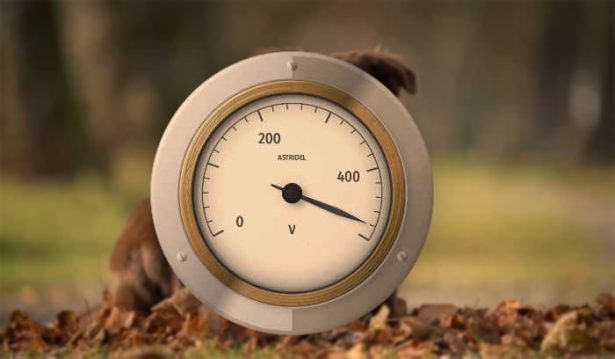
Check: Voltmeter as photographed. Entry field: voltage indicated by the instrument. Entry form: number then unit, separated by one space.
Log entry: 480 V
